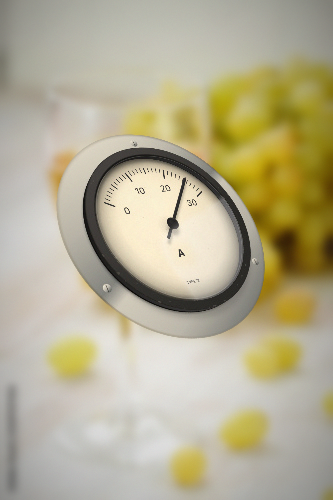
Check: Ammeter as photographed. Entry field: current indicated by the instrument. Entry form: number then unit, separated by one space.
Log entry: 25 A
